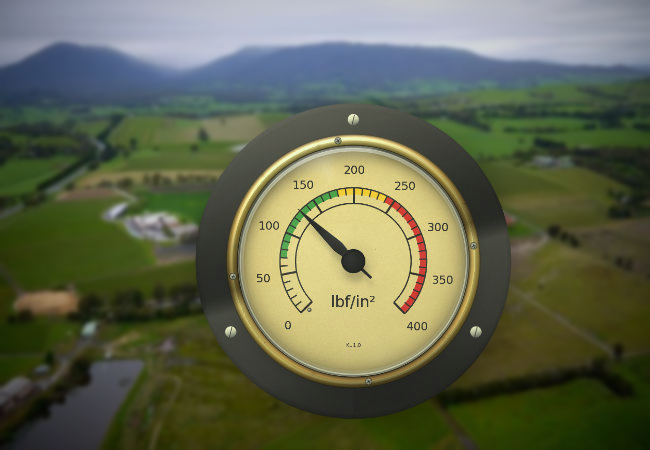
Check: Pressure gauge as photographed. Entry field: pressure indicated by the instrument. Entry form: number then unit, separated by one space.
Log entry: 130 psi
